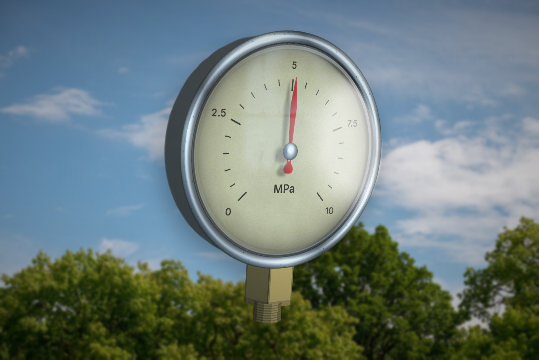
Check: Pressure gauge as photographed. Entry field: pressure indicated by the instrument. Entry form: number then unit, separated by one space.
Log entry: 5 MPa
